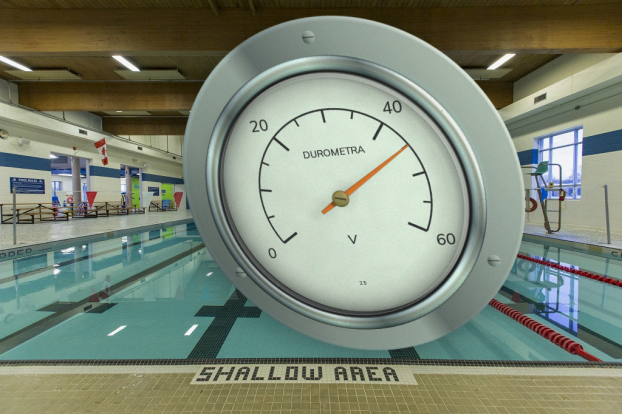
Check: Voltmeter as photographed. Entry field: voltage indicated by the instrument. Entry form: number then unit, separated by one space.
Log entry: 45 V
